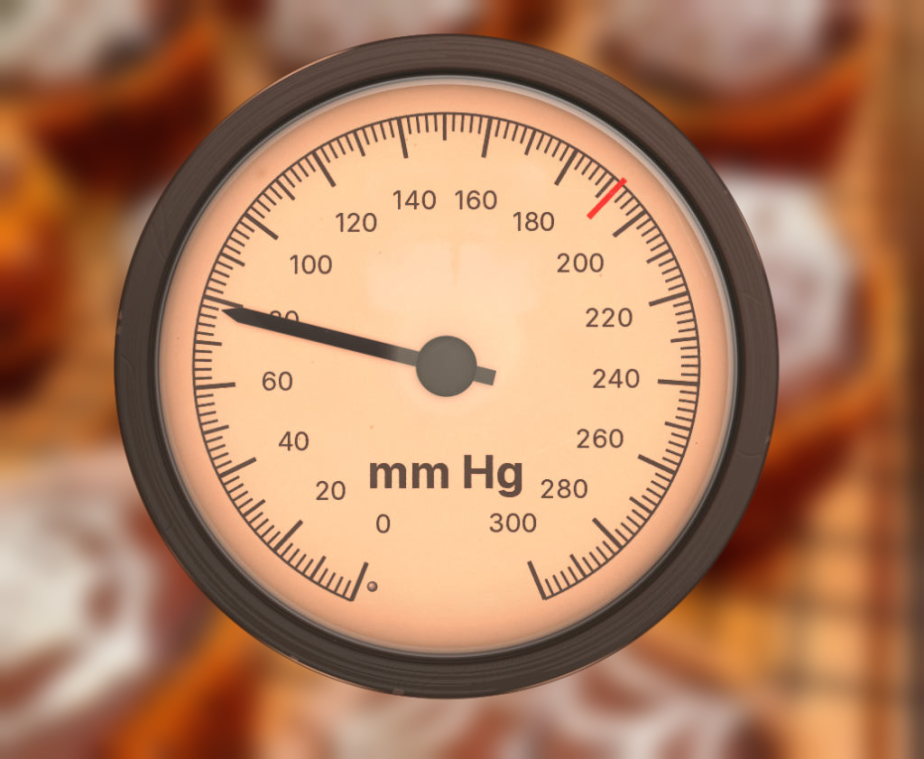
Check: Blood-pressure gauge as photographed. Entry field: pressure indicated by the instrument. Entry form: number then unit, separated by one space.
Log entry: 78 mmHg
